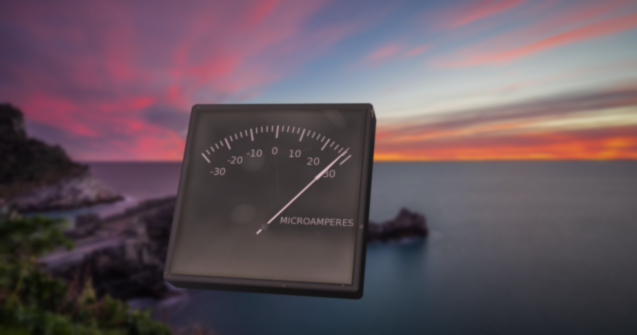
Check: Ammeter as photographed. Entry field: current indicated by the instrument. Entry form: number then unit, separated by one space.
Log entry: 28 µA
